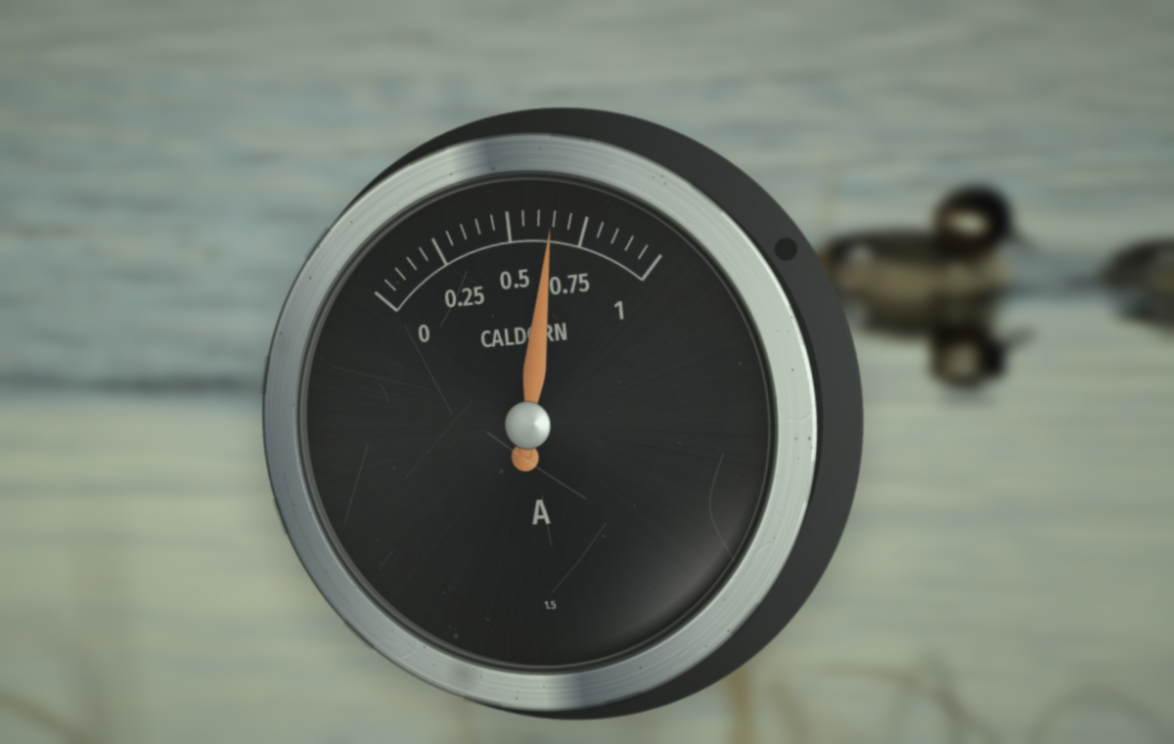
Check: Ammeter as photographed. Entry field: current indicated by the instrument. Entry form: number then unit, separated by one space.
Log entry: 0.65 A
